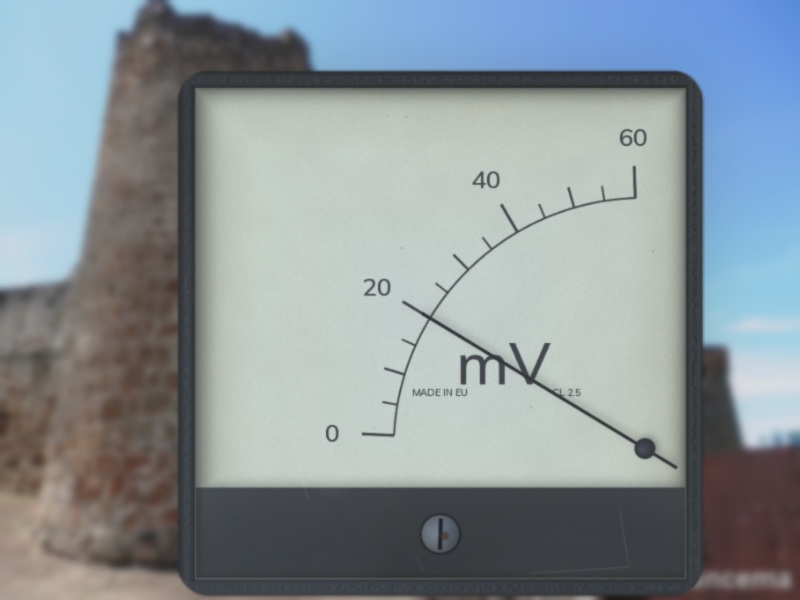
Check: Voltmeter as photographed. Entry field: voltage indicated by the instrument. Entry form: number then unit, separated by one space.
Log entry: 20 mV
